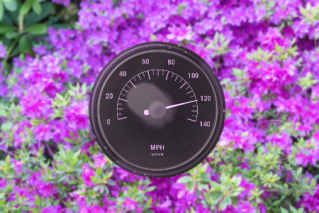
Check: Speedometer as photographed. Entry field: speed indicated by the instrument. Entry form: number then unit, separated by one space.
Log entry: 120 mph
